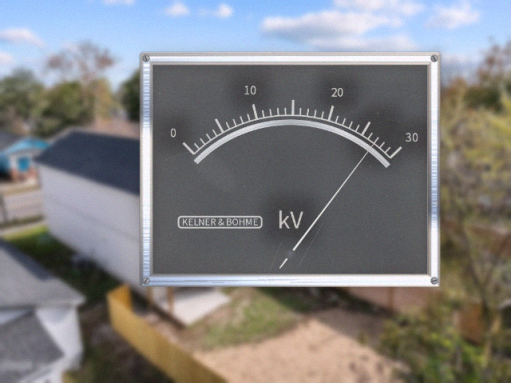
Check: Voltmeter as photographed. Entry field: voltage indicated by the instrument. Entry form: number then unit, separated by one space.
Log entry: 27 kV
